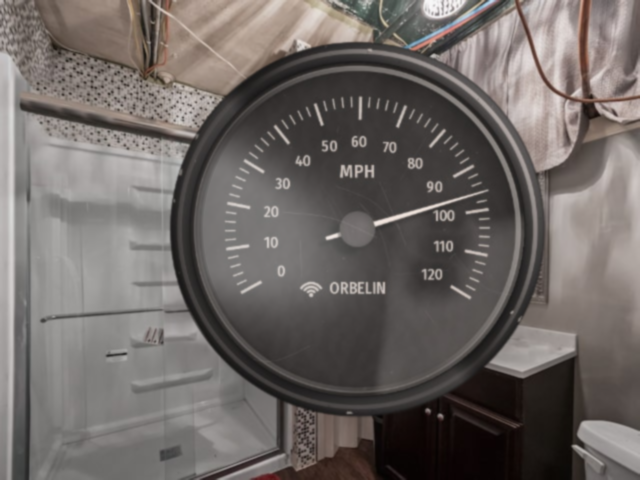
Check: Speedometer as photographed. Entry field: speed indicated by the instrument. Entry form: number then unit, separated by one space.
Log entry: 96 mph
